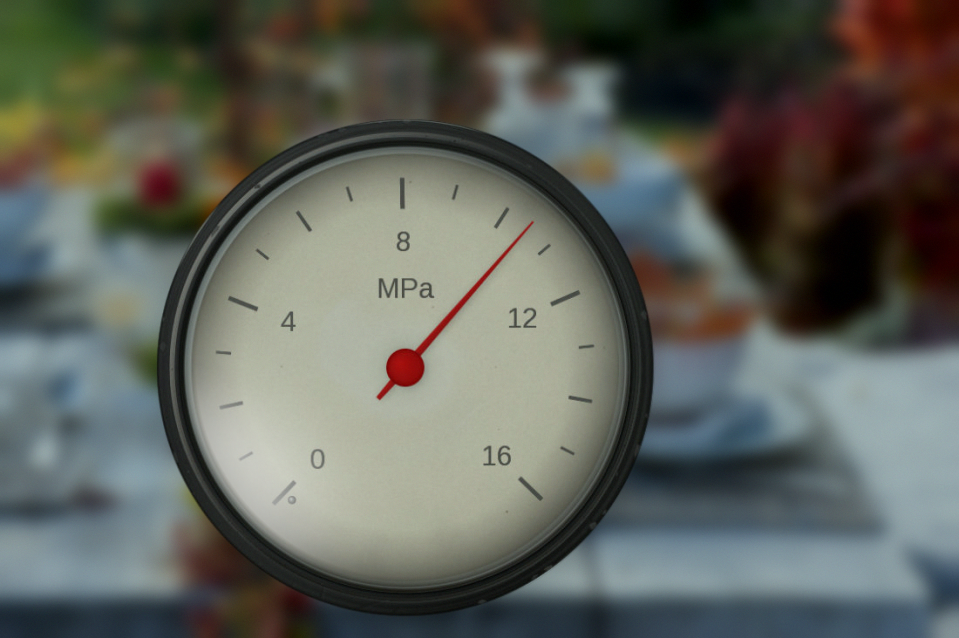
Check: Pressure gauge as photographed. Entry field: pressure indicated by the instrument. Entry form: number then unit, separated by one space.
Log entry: 10.5 MPa
